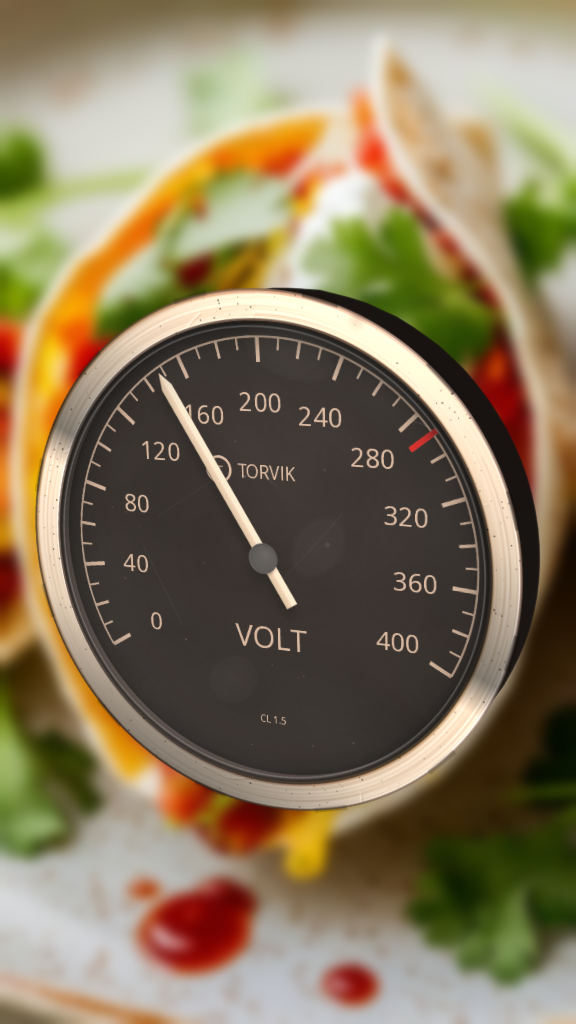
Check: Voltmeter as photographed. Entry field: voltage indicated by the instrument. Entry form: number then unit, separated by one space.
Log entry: 150 V
